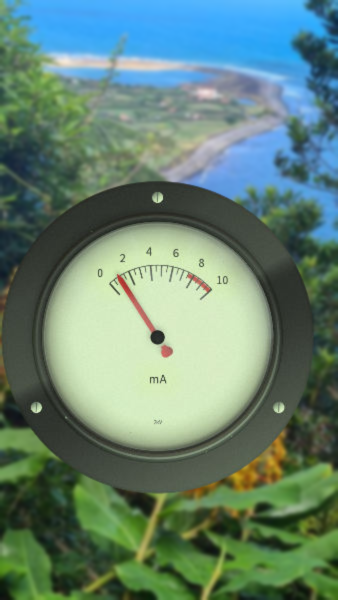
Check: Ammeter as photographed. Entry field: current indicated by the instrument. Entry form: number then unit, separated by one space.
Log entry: 1 mA
